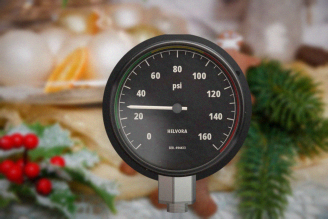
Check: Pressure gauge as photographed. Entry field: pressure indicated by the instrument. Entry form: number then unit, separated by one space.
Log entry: 27.5 psi
